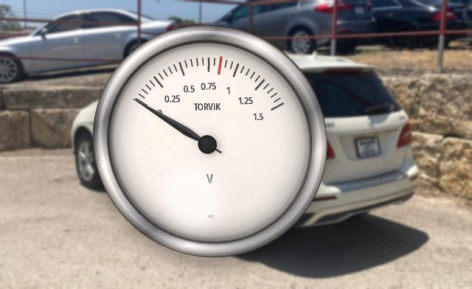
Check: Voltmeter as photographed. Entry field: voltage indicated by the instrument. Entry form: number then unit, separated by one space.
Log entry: 0 V
